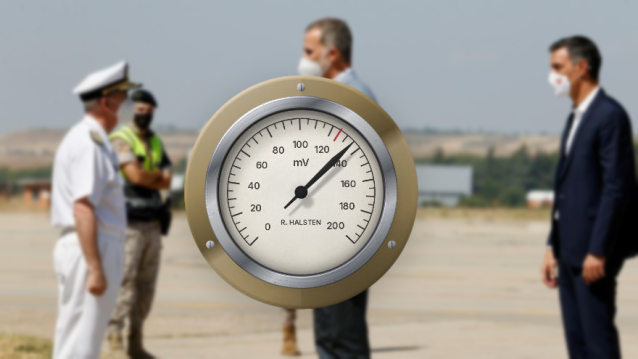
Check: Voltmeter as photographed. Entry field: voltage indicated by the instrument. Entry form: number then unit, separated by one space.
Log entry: 135 mV
